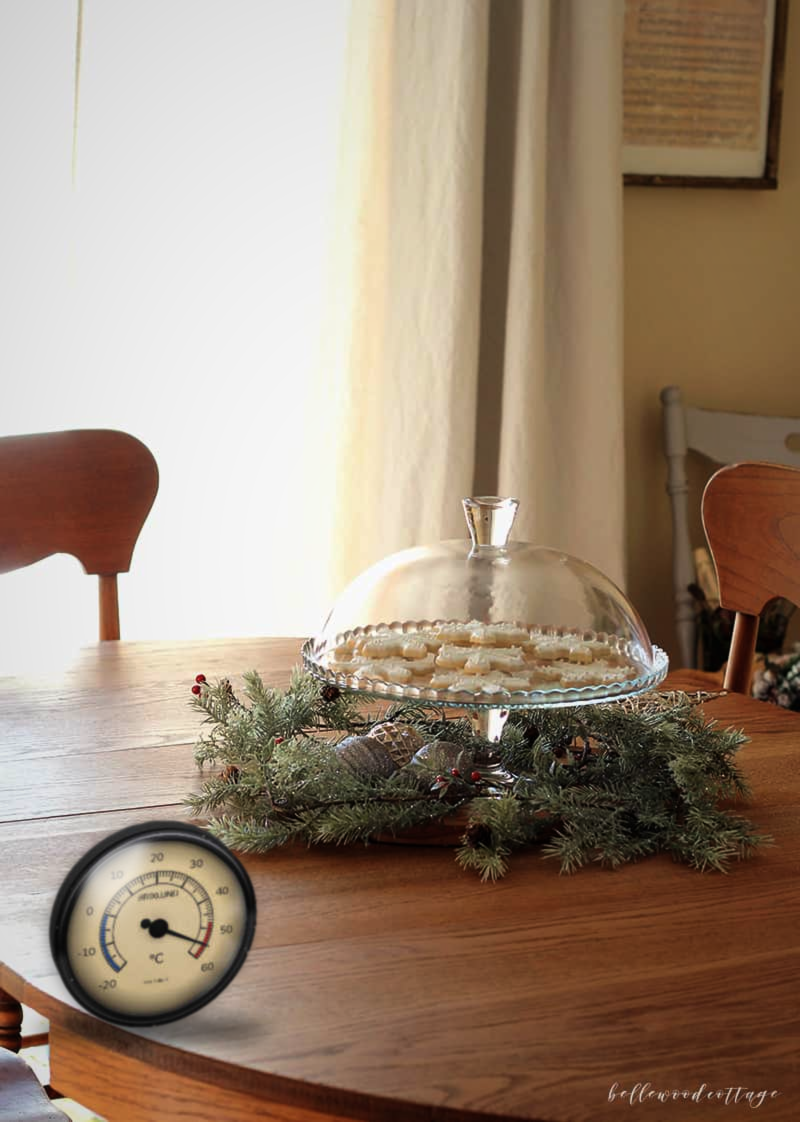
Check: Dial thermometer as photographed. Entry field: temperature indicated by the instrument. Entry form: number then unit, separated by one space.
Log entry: 55 °C
